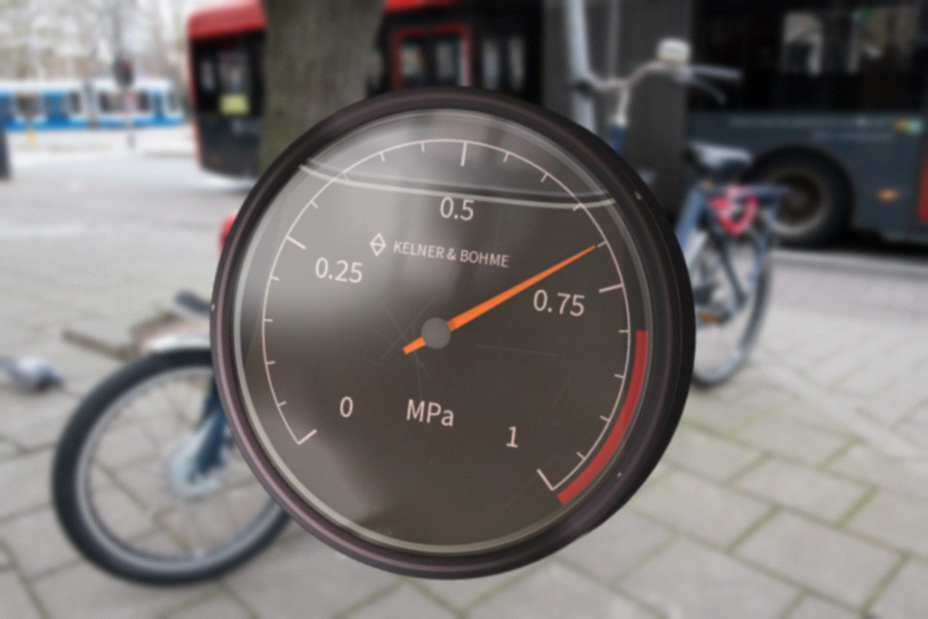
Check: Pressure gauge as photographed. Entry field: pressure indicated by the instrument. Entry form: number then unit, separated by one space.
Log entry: 0.7 MPa
